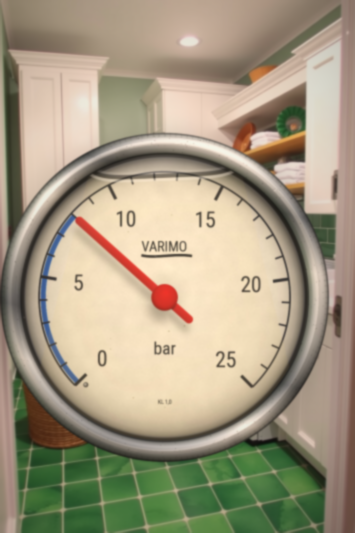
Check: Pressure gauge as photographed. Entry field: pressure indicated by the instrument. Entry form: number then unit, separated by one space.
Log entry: 8 bar
